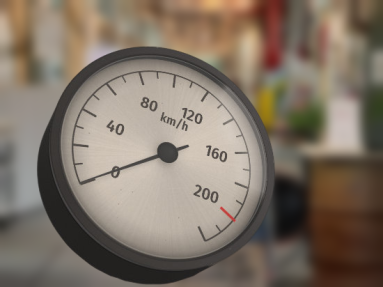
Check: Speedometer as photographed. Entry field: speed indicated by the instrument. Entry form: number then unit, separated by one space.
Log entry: 0 km/h
